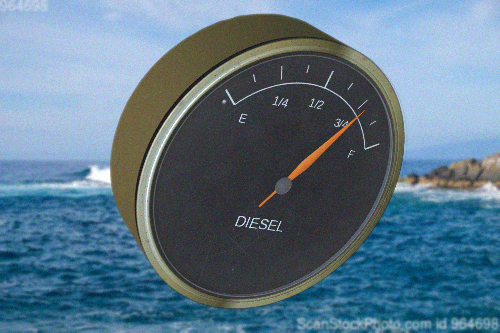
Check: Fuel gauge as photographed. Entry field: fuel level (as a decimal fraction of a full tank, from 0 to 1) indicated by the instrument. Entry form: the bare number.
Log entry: 0.75
